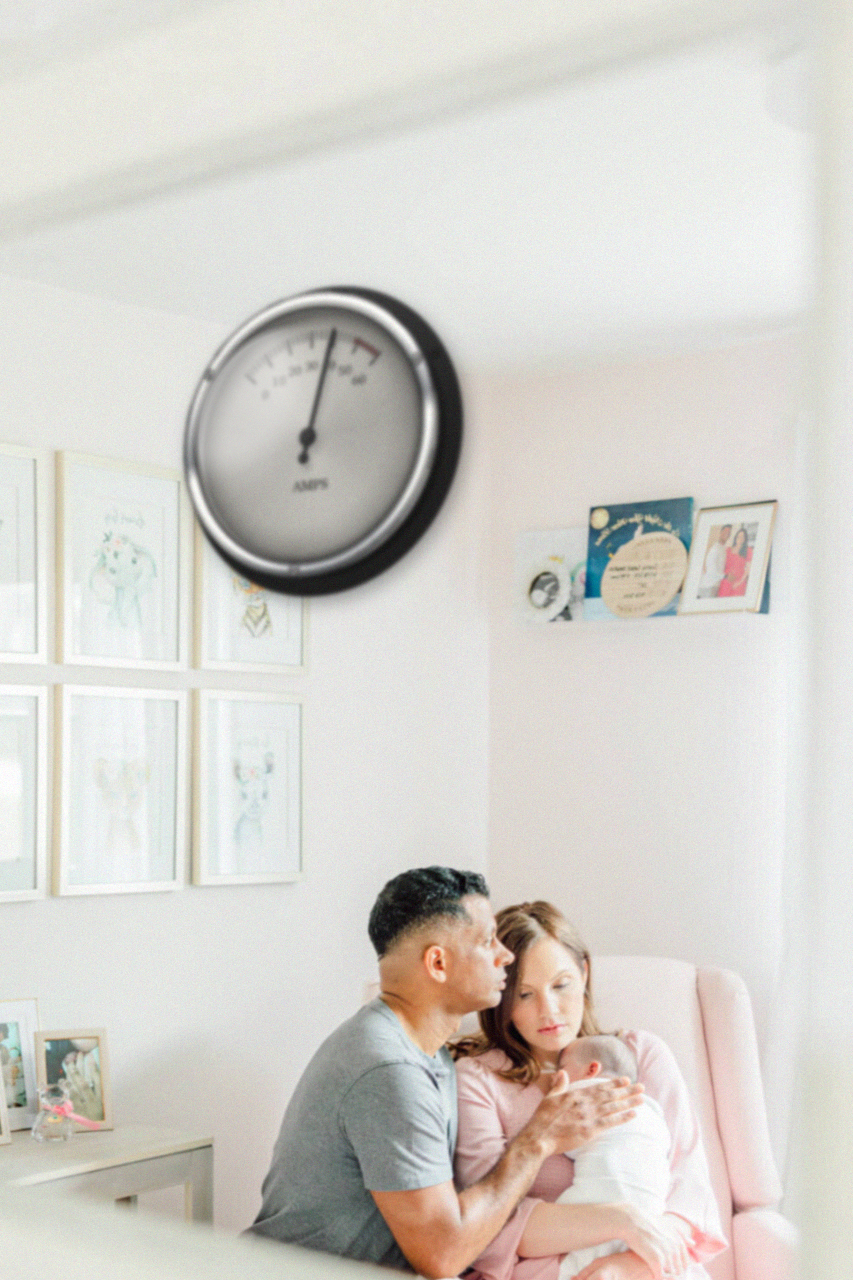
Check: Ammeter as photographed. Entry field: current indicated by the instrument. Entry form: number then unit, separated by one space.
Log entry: 40 A
